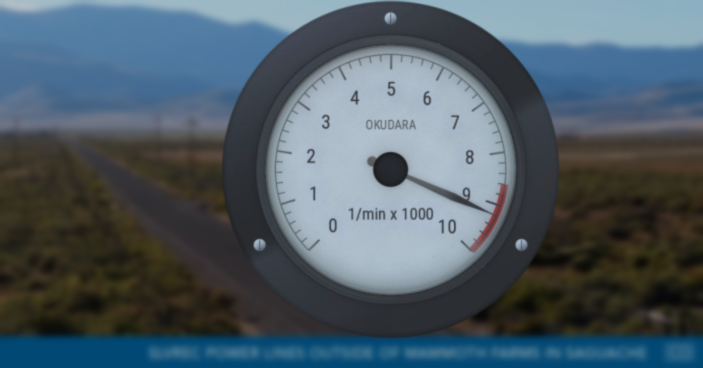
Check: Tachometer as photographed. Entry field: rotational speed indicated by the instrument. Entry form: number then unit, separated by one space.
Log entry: 9200 rpm
